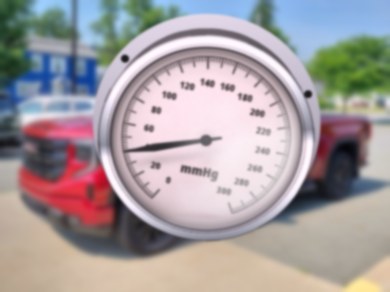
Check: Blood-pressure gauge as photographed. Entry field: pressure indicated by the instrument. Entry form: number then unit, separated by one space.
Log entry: 40 mmHg
